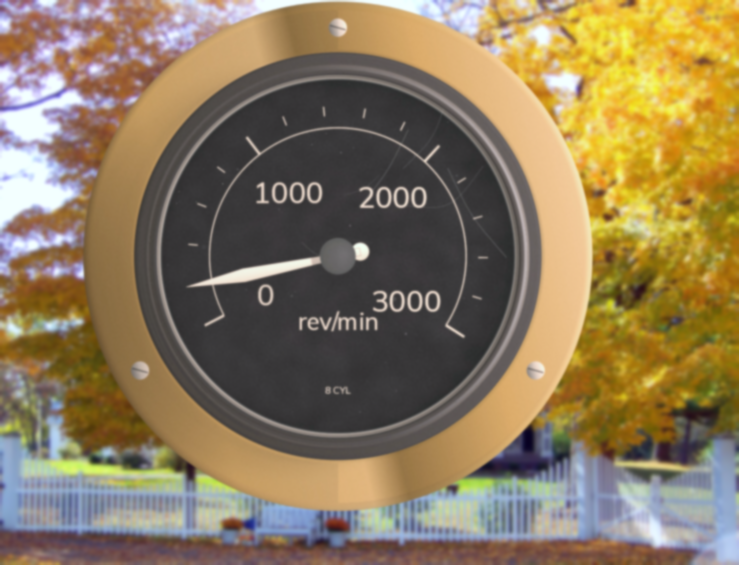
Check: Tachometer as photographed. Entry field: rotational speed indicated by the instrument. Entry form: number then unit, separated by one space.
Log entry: 200 rpm
